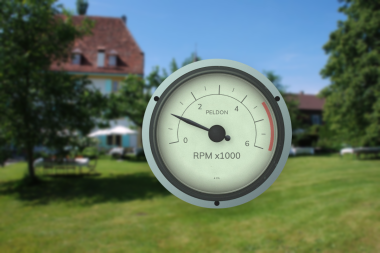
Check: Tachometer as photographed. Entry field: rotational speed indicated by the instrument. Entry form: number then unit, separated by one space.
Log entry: 1000 rpm
